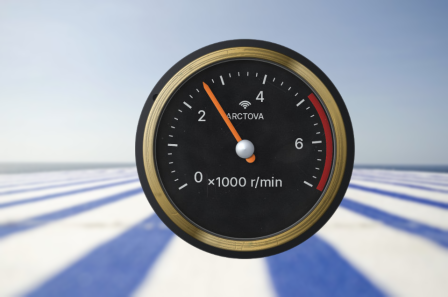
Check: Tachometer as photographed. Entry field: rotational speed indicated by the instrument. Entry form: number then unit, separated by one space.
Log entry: 2600 rpm
